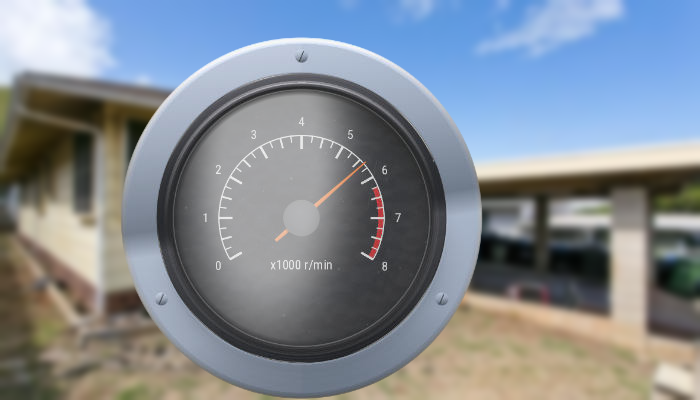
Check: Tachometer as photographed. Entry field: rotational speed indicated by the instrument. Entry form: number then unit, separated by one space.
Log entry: 5625 rpm
